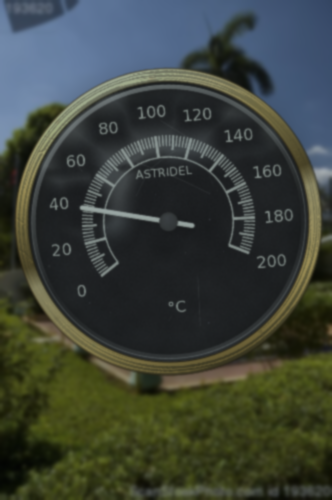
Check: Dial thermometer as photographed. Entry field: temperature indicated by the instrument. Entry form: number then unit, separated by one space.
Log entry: 40 °C
